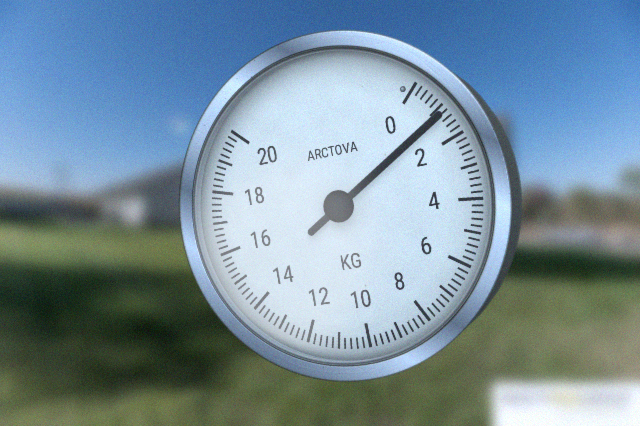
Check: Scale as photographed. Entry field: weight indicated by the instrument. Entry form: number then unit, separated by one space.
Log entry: 1.2 kg
